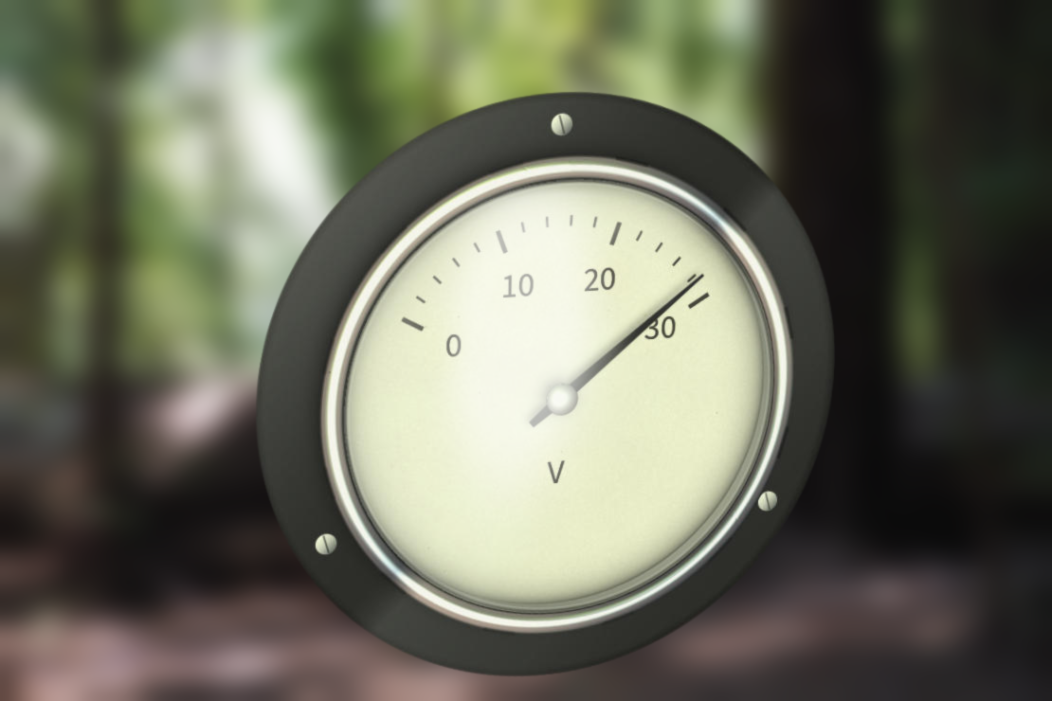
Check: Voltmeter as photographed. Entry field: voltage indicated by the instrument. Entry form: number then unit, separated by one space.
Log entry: 28 V
